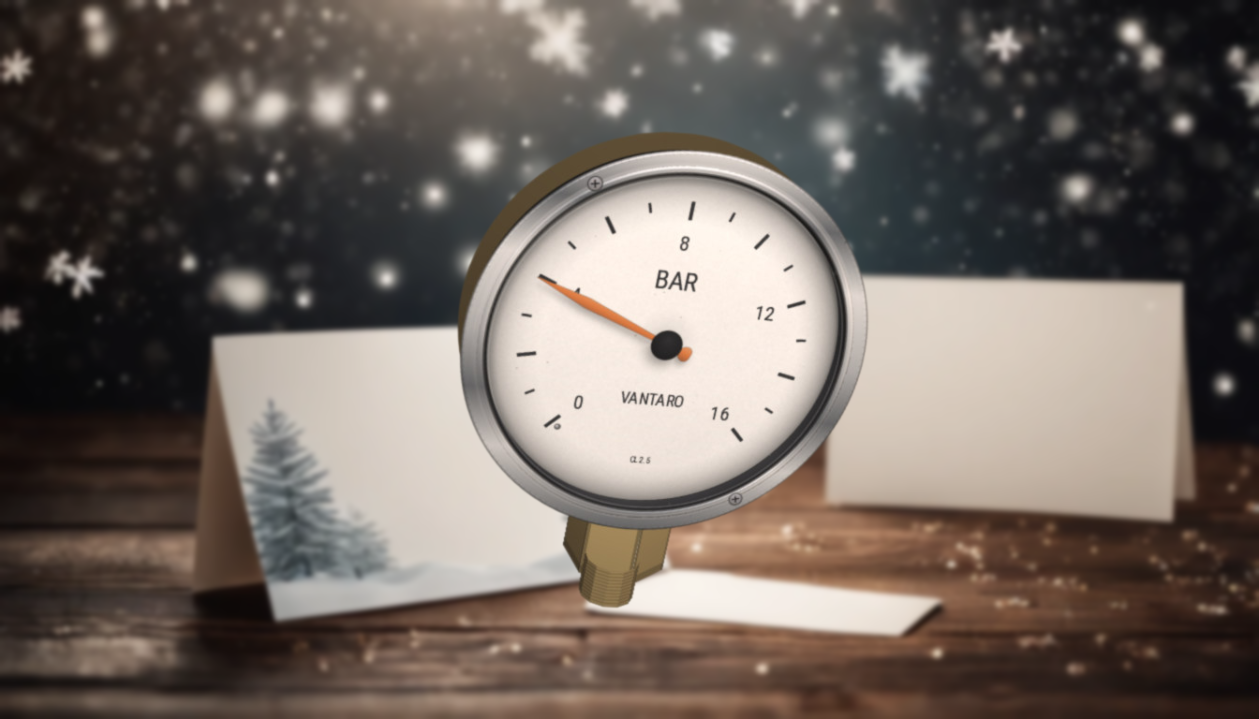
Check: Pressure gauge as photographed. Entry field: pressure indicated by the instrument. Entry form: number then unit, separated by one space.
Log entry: 4 bar
